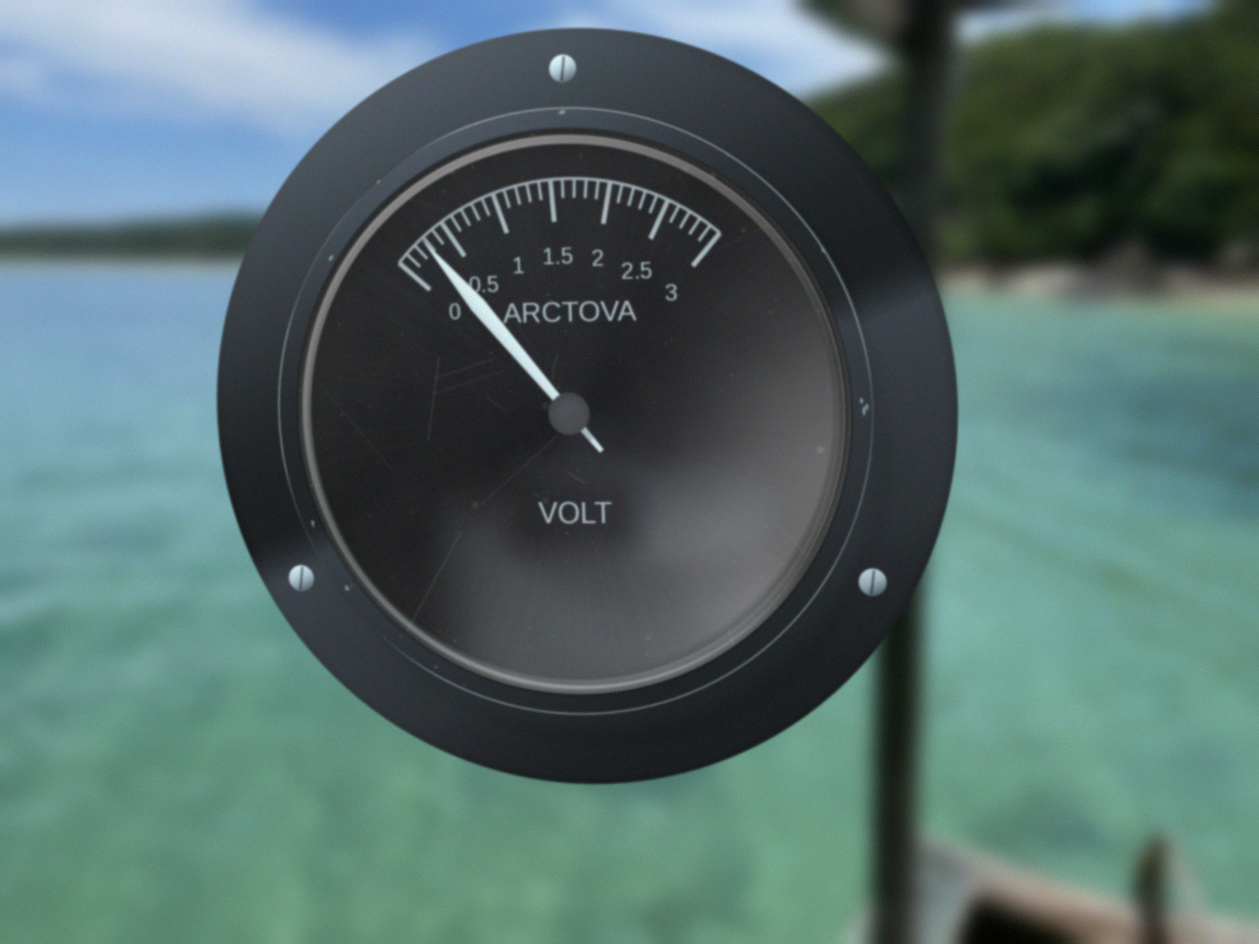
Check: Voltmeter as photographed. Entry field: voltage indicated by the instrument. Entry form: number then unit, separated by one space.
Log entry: 0.3 V
